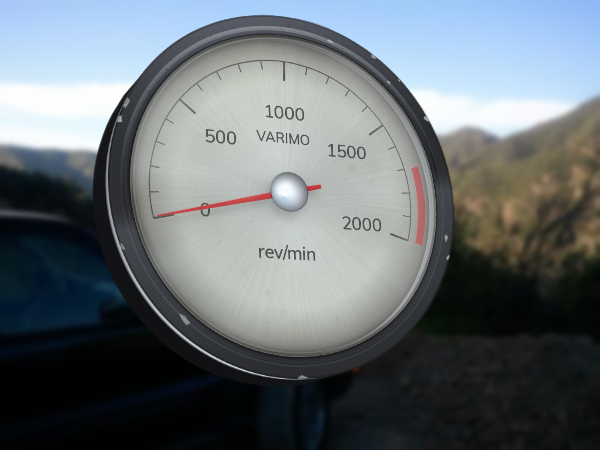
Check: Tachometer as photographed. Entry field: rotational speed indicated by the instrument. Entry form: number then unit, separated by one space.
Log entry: 0 rpm
